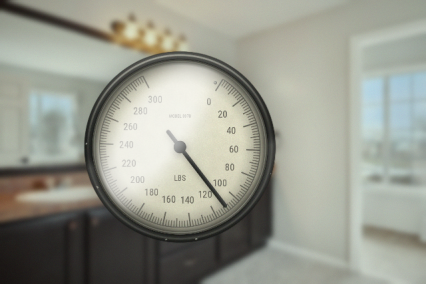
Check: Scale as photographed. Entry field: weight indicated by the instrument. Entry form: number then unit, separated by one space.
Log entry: 110 lb
